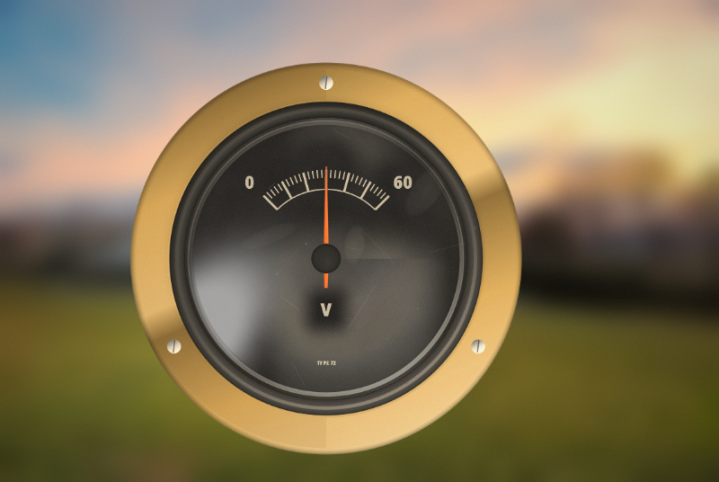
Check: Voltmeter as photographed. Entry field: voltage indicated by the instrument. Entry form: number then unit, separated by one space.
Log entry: 30 V
